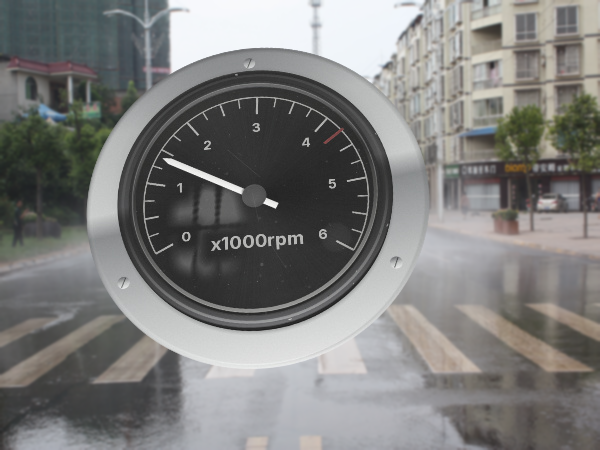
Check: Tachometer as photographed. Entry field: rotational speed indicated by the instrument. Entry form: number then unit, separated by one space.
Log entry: 1375 rpm
